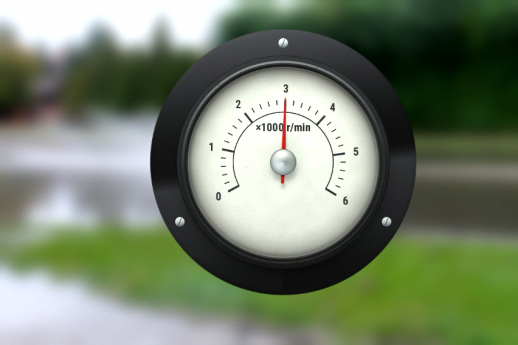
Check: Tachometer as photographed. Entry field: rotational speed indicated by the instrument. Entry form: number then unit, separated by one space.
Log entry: 3000 rpm
